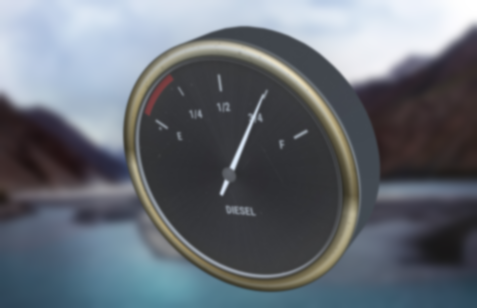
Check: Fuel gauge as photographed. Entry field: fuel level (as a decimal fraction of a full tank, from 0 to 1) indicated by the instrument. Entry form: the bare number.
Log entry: 0.75
